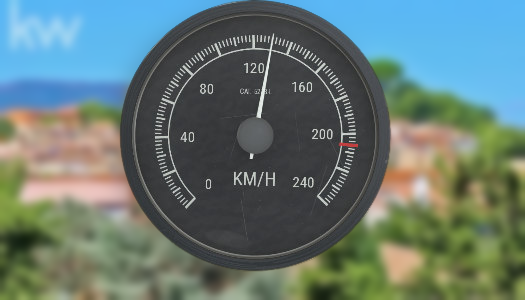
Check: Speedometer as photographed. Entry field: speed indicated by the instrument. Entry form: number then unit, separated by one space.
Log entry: 130 km/h
